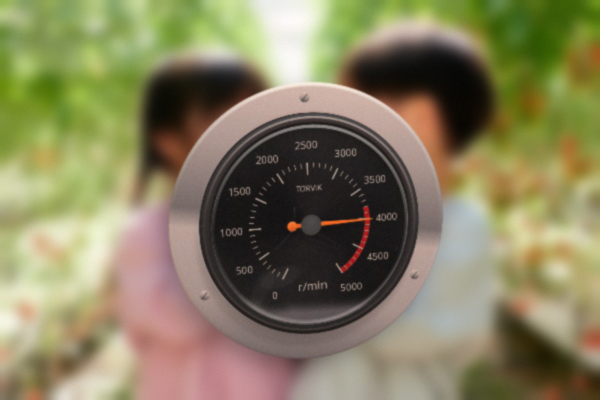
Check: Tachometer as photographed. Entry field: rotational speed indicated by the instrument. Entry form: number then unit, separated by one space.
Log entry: 4000 rpm
